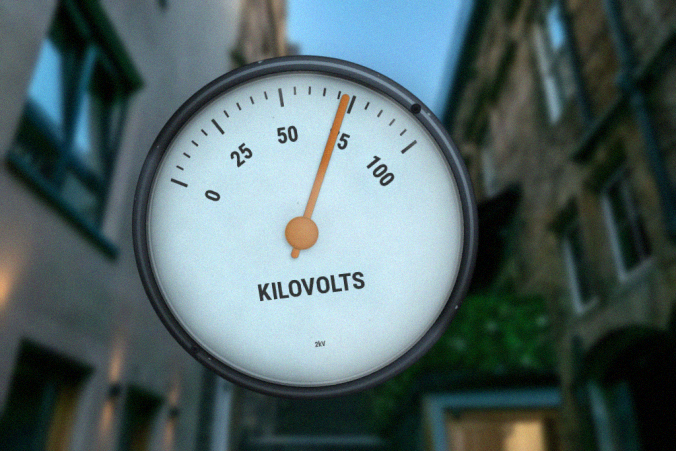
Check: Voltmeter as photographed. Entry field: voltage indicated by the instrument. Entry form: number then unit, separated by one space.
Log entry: 72.5 kV
